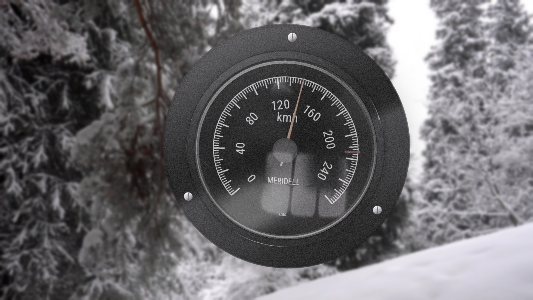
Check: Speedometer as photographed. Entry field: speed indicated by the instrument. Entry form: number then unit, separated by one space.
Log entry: 140 km/h
